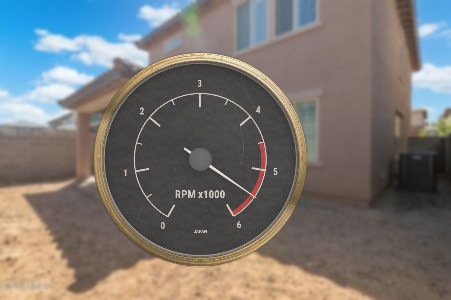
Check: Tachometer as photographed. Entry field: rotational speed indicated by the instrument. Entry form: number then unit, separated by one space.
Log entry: 5500 rpm
